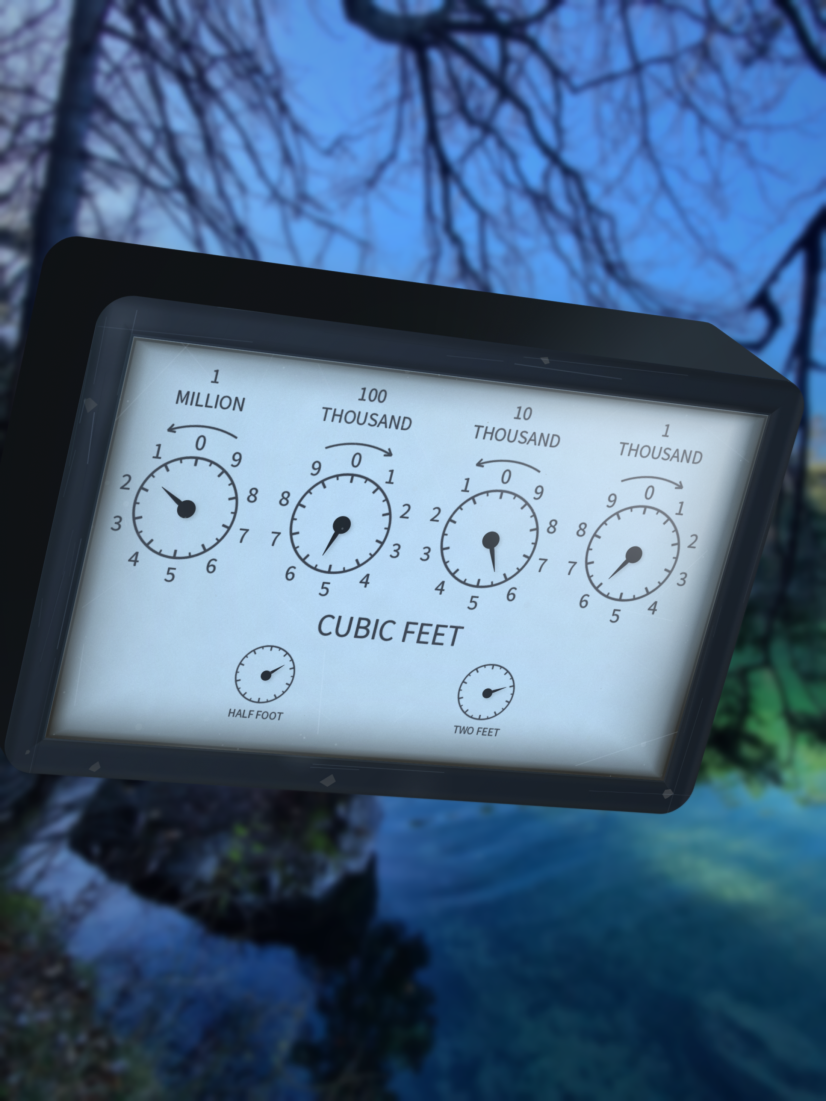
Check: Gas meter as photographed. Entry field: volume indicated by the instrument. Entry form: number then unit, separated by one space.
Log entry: 155600 ft³
